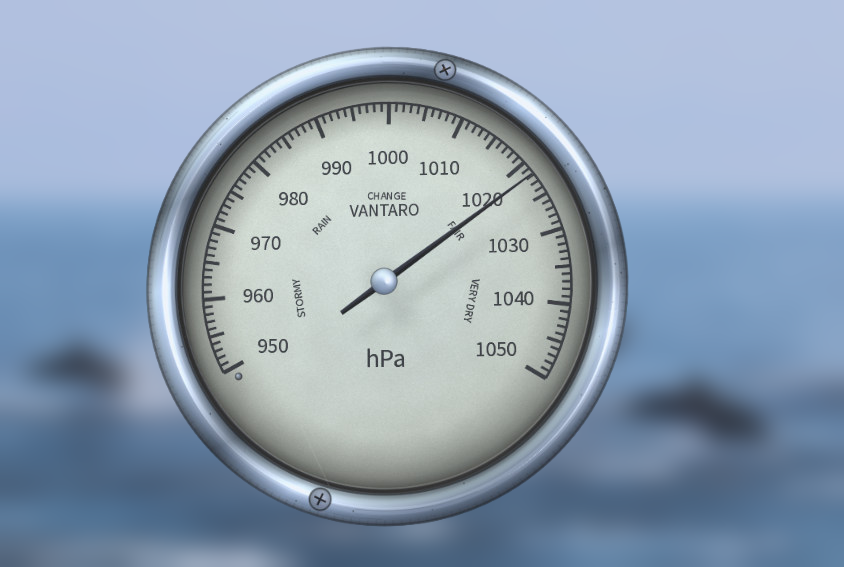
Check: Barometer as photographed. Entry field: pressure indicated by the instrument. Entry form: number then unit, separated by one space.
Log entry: 1022 hPa
